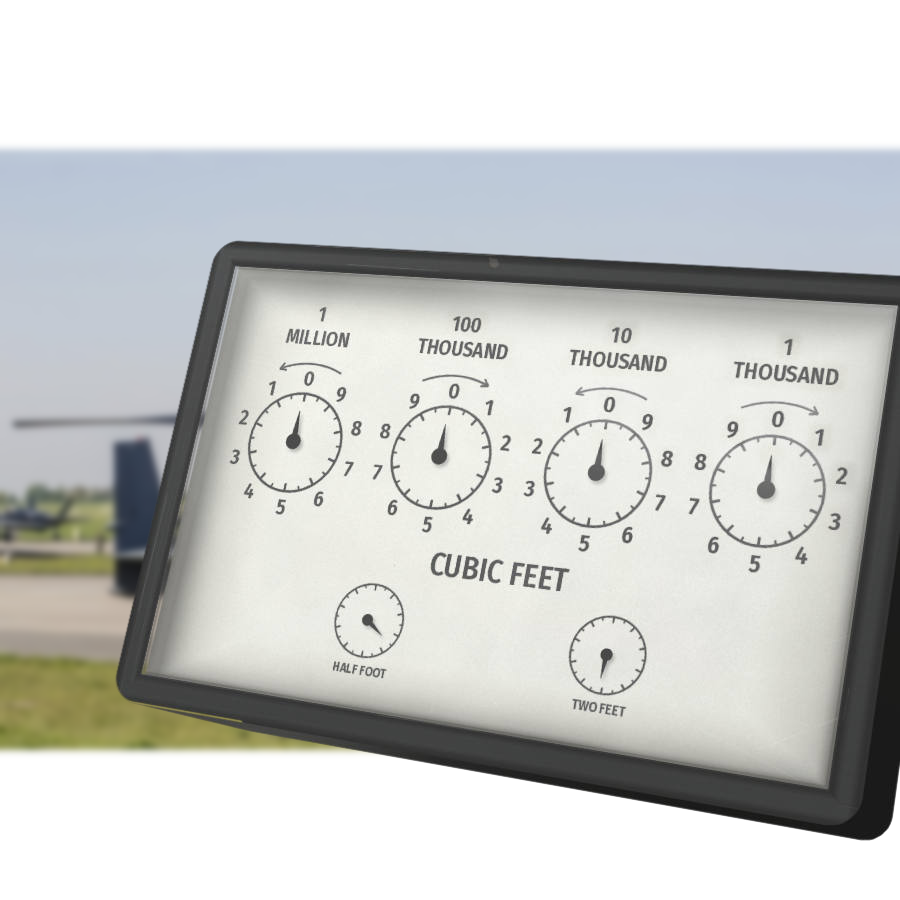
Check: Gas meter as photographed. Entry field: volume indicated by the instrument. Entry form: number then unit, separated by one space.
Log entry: 0 ft³
